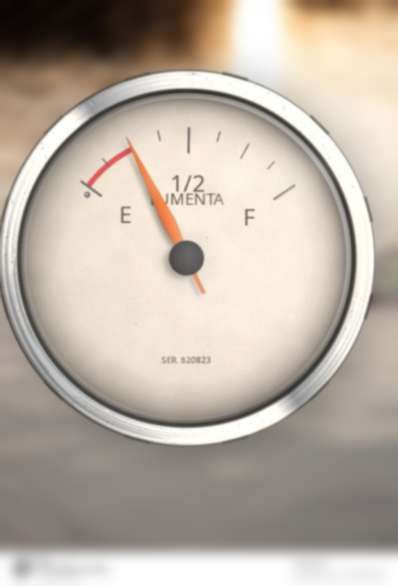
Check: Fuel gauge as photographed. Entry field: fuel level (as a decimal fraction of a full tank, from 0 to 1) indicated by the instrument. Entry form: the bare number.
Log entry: 0.25
